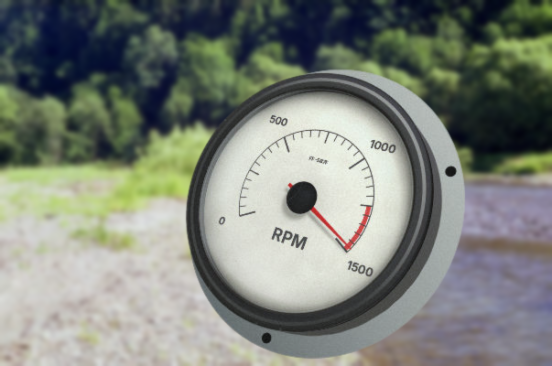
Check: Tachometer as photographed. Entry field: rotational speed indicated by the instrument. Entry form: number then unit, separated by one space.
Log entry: 1475 rpm
